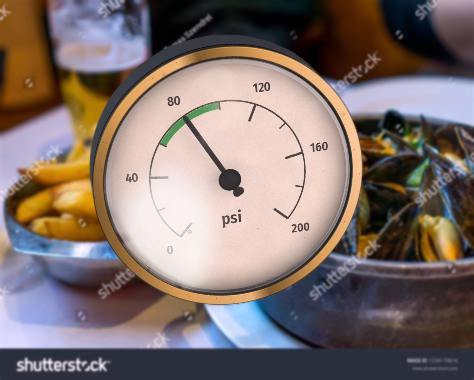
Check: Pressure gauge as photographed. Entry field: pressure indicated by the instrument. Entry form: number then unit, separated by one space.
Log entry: 80 psi
